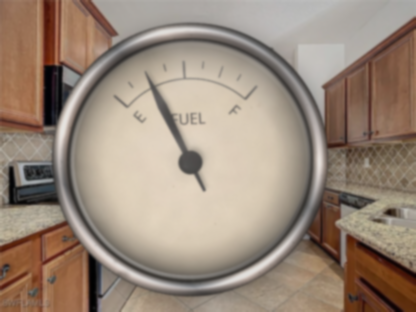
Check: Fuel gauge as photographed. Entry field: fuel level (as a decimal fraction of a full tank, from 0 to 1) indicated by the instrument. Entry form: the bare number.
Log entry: 0.25
